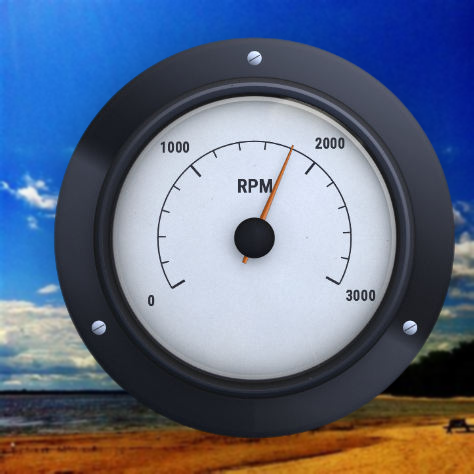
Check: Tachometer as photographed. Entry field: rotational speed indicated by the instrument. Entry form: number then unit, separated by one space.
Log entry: 1800 rpm
